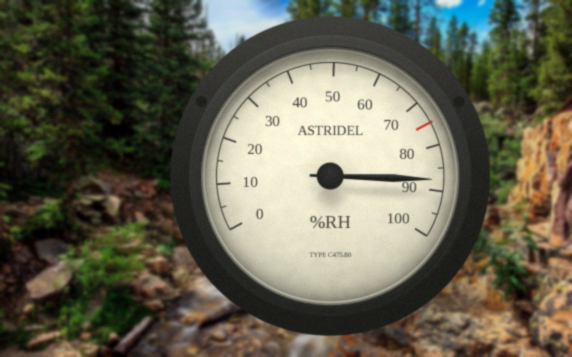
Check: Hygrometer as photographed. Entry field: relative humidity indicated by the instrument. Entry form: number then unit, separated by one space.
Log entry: 87.5 %
